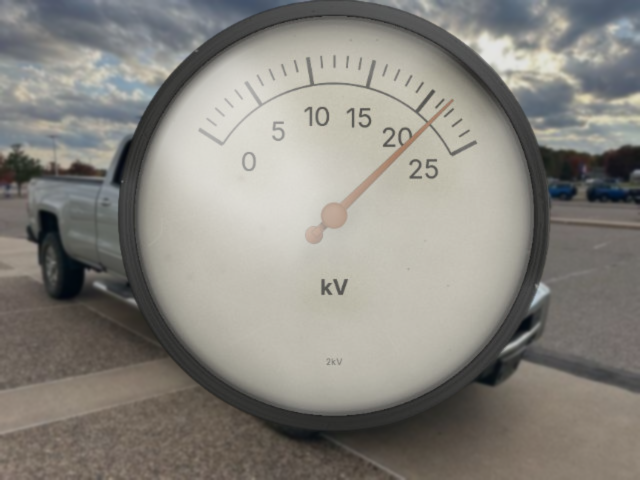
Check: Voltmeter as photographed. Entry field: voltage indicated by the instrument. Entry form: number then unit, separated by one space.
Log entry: 21.5 kV
